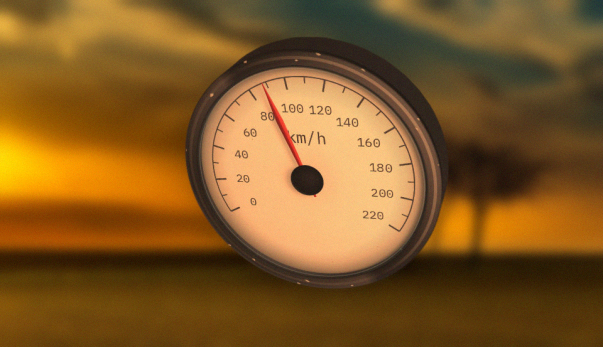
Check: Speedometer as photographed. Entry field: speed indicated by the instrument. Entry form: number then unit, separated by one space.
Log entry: 90 km/h
